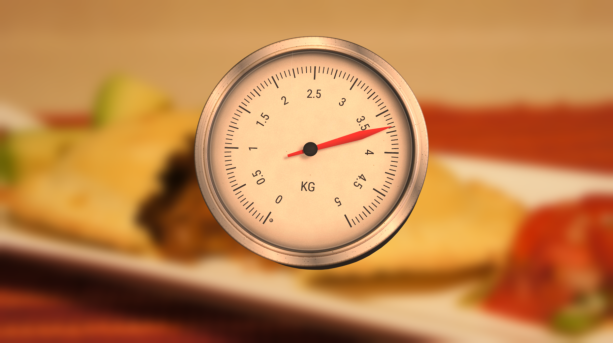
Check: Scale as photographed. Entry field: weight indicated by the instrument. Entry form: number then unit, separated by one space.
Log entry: 3.7 kg
